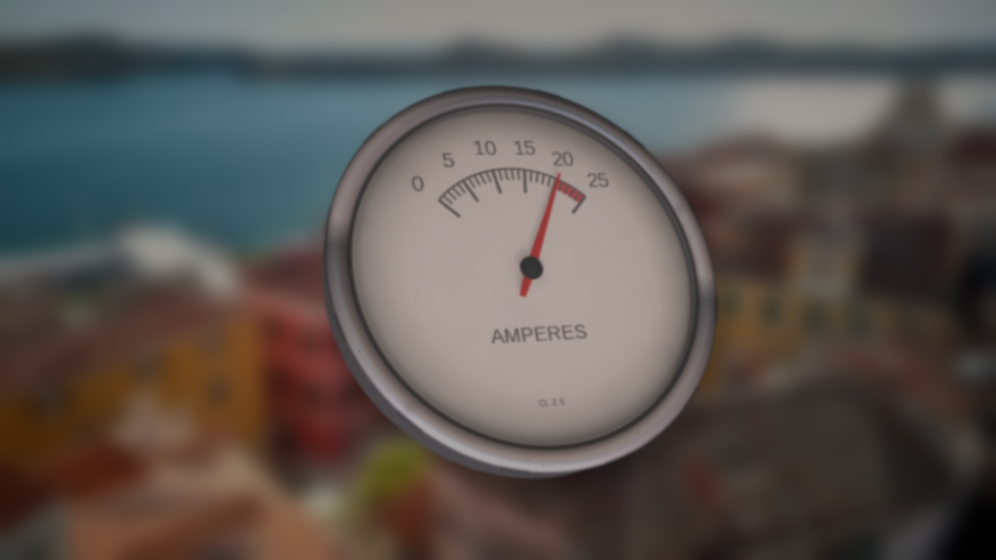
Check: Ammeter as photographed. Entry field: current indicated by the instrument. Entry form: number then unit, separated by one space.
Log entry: 20 A
